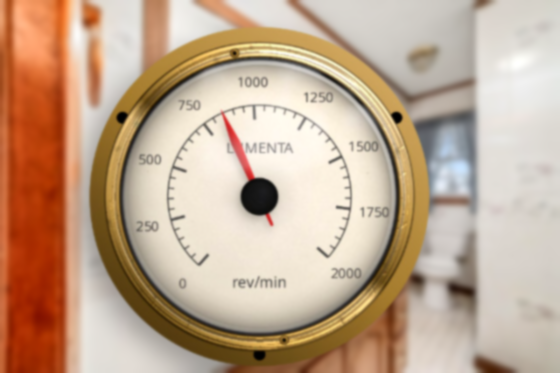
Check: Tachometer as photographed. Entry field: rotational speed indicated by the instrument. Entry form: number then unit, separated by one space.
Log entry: 850 rpm
